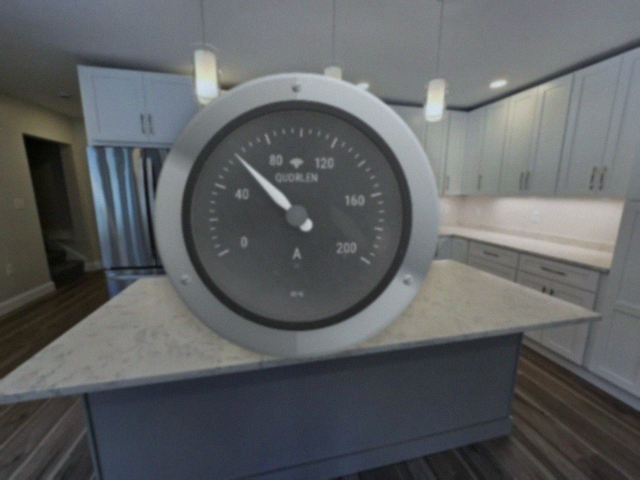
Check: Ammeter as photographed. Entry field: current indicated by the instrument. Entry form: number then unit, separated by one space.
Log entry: 60 A
